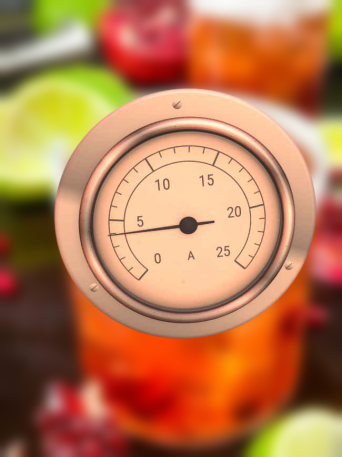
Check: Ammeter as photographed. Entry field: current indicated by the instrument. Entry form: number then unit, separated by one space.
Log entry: 4 A
